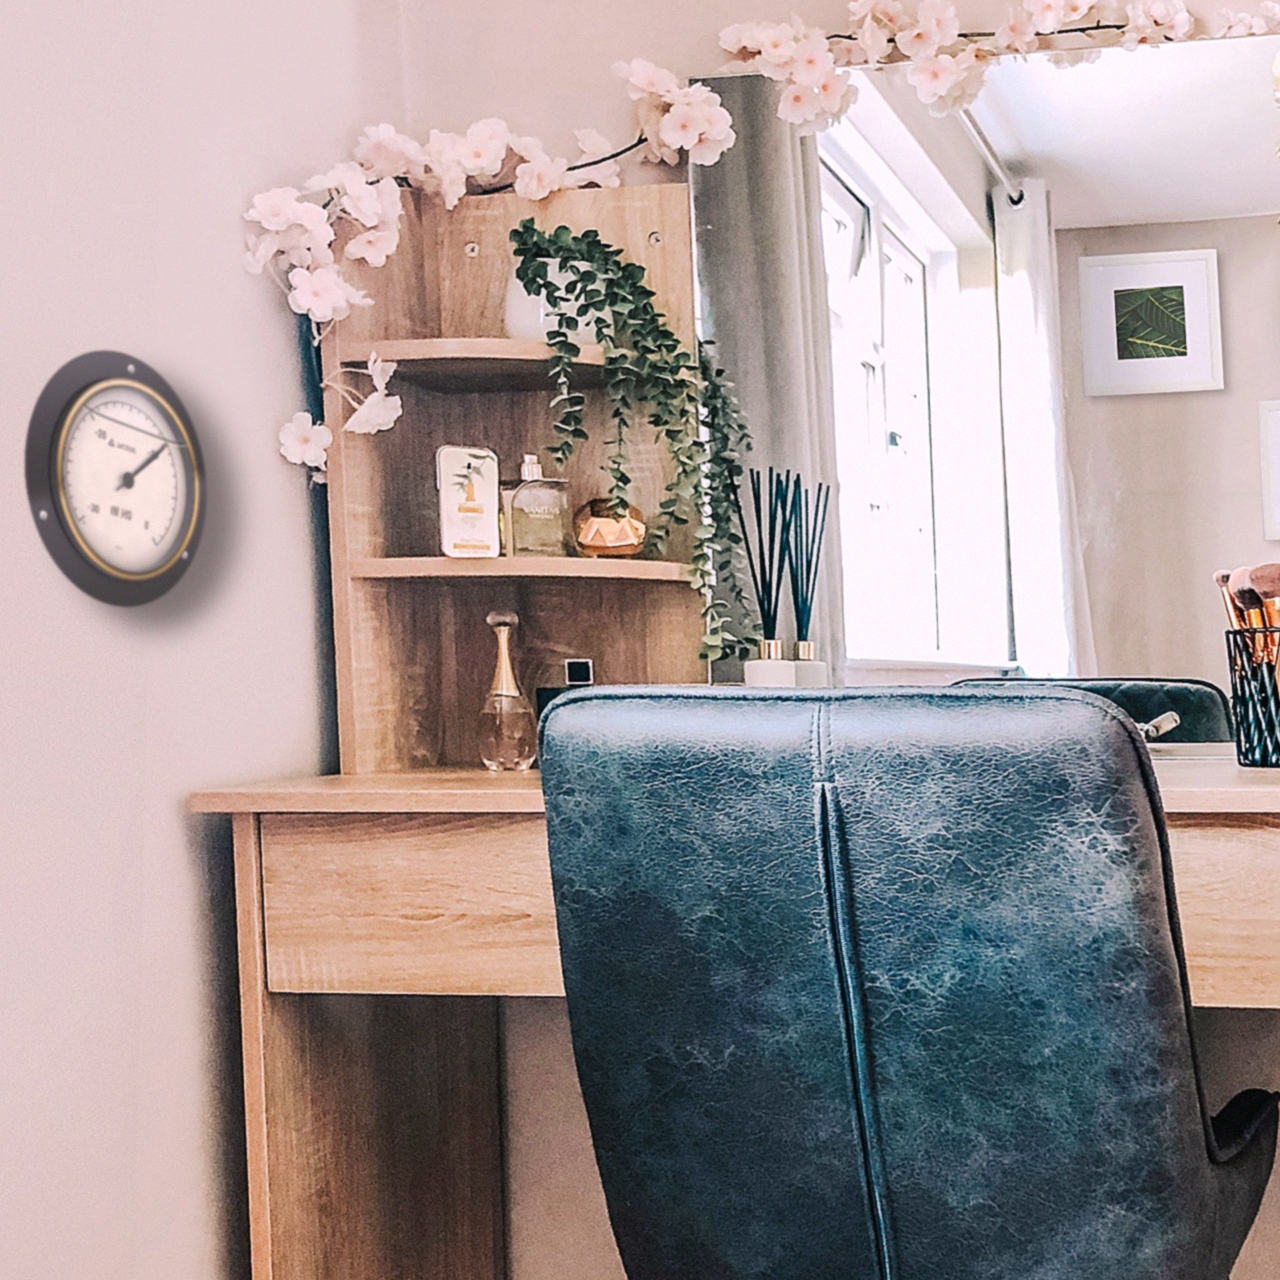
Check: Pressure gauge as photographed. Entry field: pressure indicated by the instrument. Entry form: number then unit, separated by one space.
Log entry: -10 inHg
